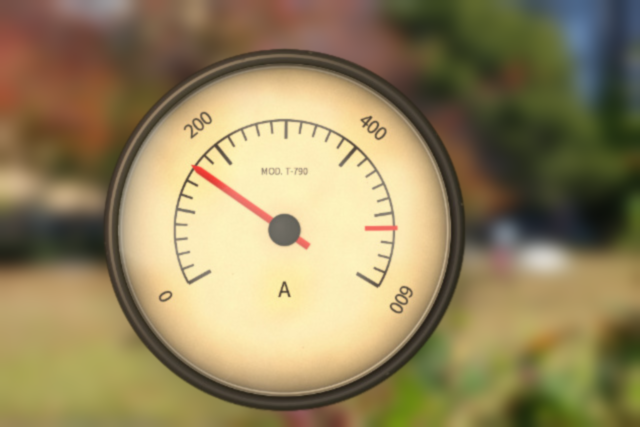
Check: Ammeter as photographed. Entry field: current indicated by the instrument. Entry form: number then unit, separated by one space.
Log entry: 160 A
